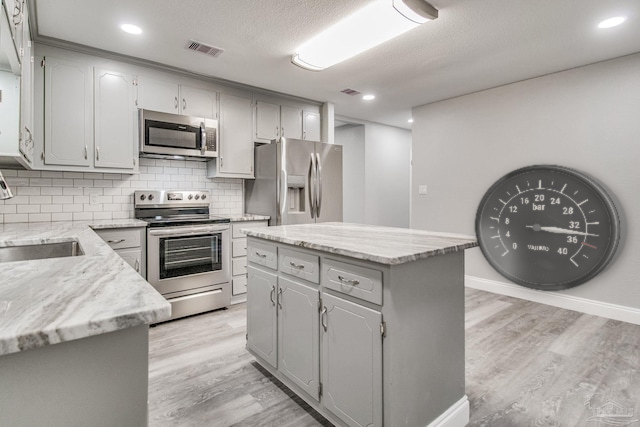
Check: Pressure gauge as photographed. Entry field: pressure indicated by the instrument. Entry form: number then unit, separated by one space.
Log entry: 34 bar
